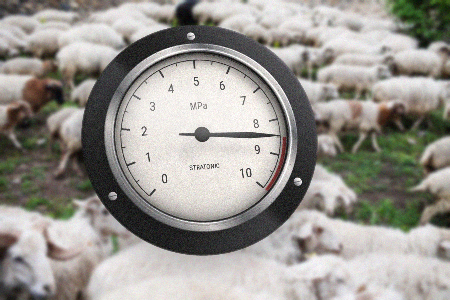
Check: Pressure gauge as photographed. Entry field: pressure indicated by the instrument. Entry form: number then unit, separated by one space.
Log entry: 8.5 MPa
